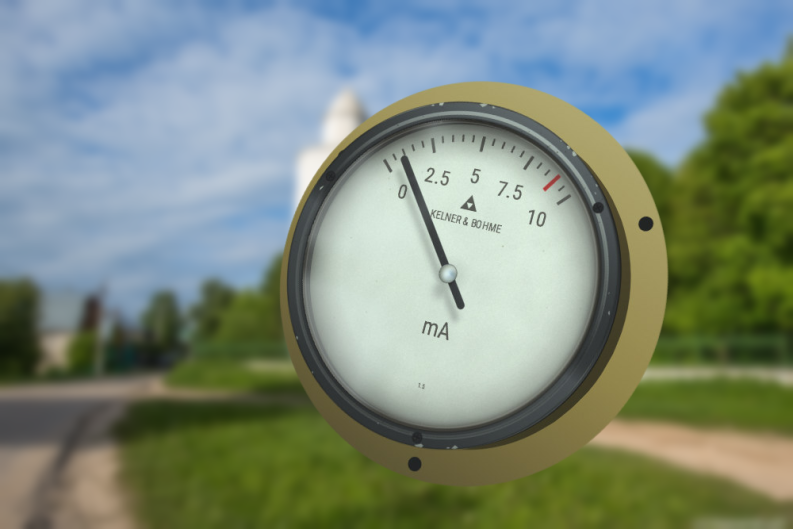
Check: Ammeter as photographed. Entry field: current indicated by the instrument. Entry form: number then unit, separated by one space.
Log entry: 1 mA
